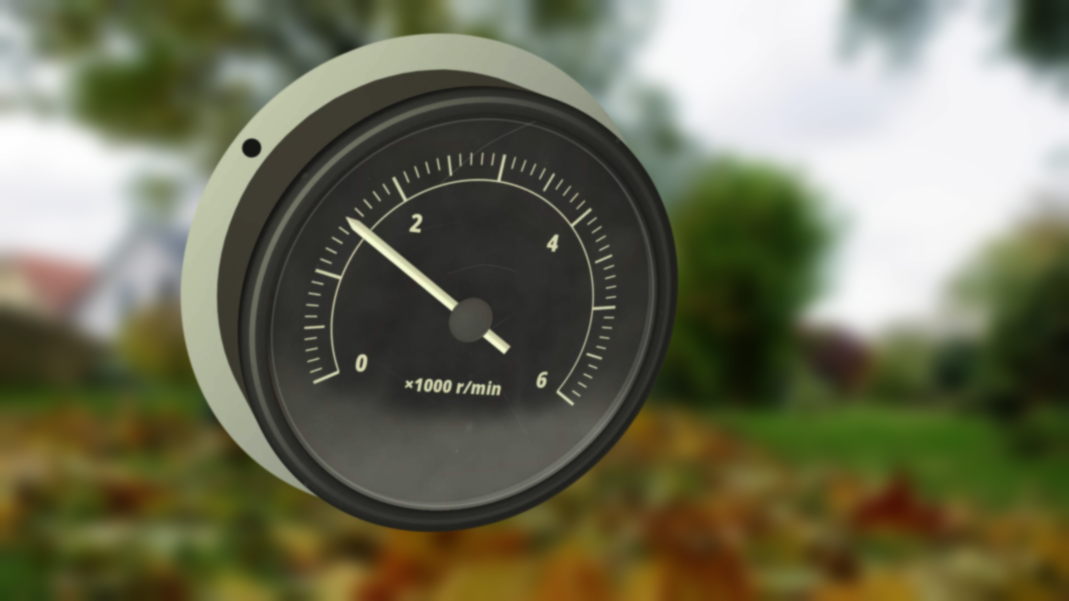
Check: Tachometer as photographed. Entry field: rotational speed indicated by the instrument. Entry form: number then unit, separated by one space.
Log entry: 1500 rpm
